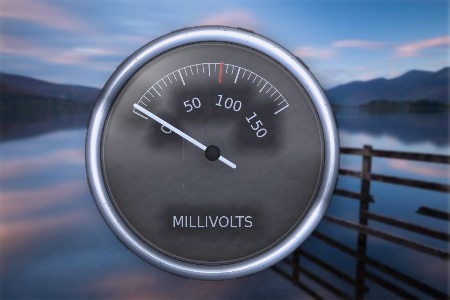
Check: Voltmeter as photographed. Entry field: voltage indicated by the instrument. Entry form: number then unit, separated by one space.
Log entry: 5 mV
